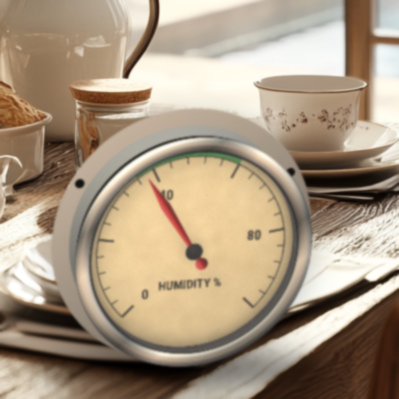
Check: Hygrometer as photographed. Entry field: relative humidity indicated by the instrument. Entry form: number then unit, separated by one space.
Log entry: 38 %
